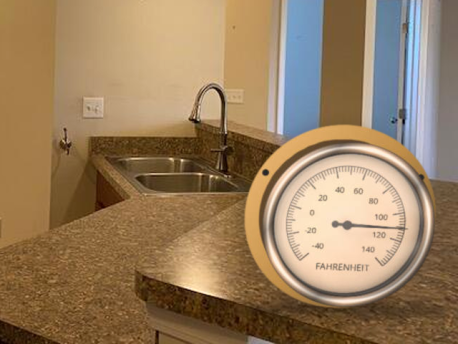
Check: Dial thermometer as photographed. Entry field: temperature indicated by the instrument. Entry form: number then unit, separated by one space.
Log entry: 110 °F
